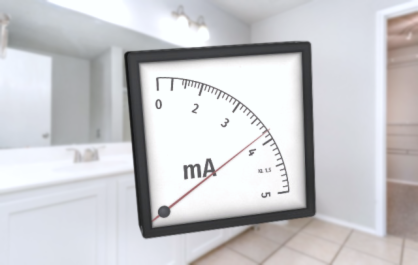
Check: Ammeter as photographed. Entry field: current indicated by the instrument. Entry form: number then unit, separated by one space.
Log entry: 3.8 mA
